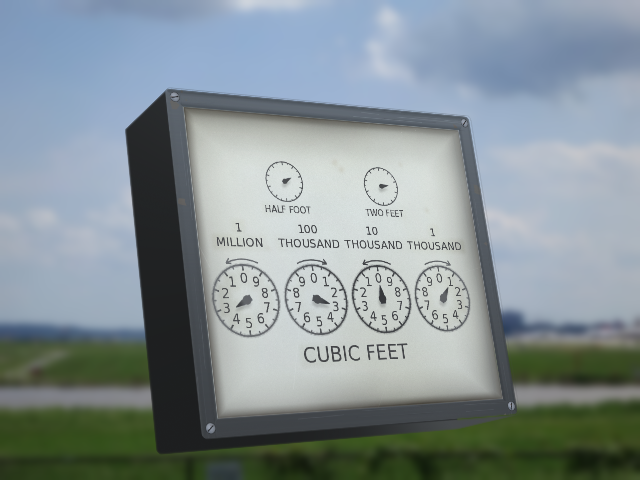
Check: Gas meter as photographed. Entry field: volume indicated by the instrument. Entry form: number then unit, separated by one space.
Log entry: 330100 ft³
